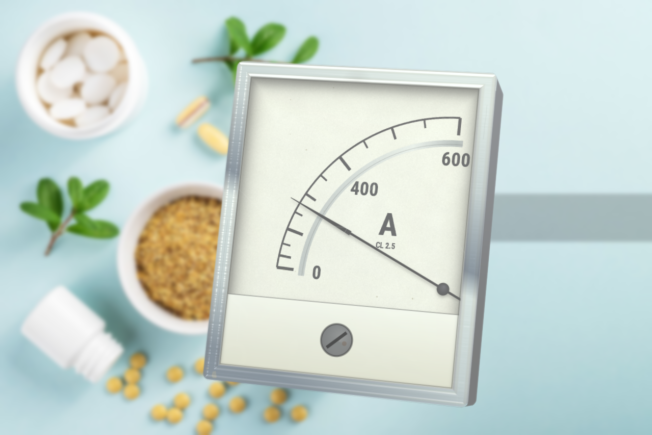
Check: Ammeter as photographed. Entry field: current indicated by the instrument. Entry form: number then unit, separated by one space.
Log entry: 275 A
